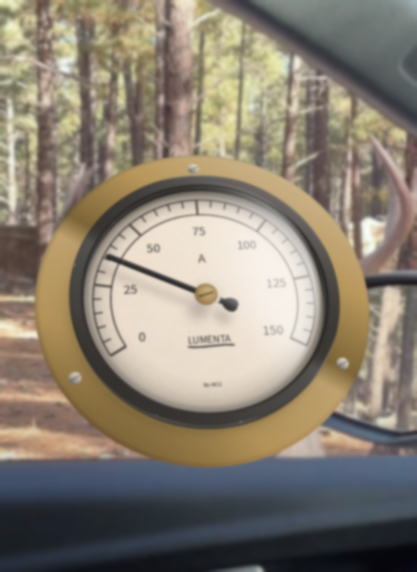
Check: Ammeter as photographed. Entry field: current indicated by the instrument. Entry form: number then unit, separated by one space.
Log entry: 35 A
